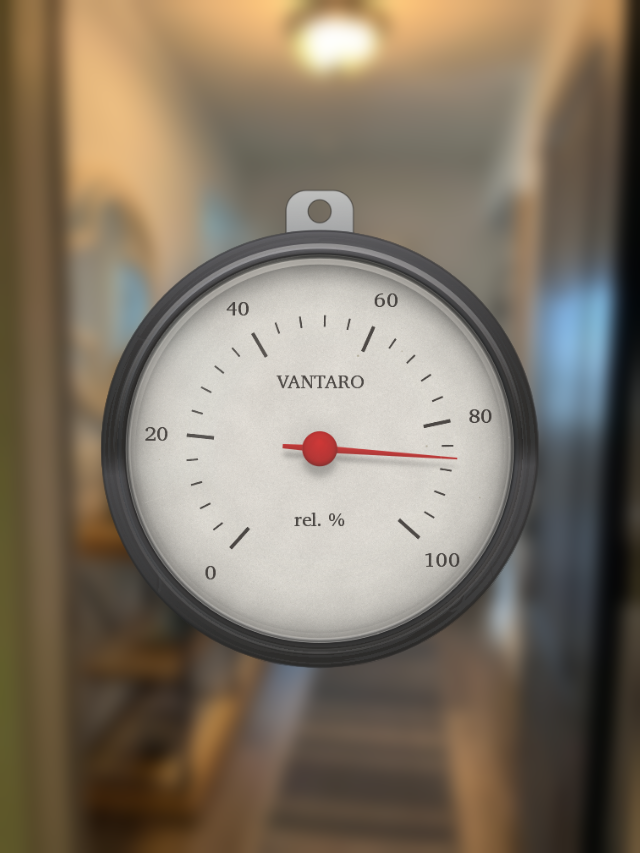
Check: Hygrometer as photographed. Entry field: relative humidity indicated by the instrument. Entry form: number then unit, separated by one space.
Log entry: 86 %
